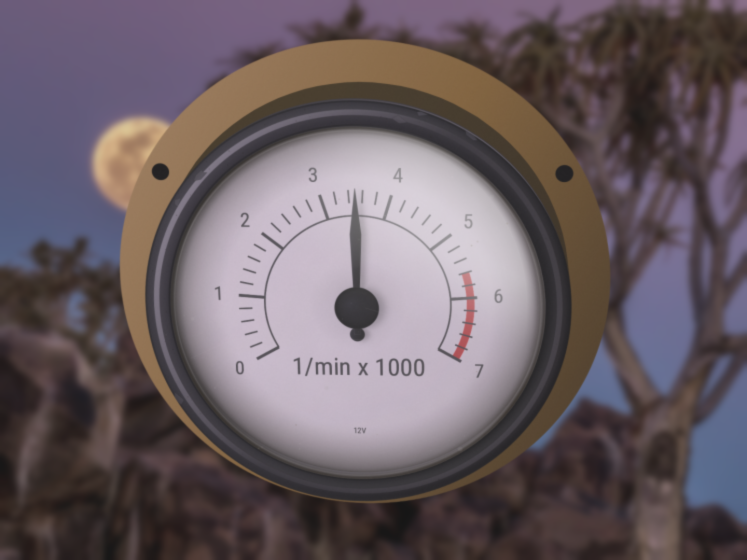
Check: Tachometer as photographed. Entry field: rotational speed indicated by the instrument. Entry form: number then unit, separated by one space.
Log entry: 3500 rpm
